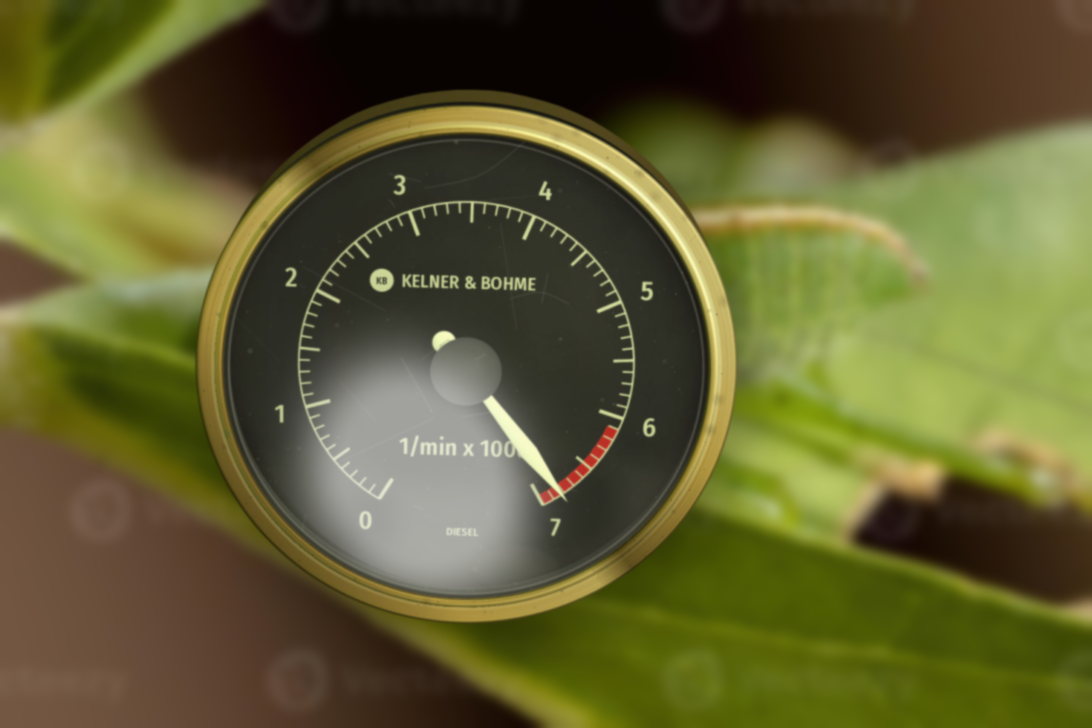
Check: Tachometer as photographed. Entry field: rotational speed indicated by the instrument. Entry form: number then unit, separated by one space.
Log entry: 6800 rpm
